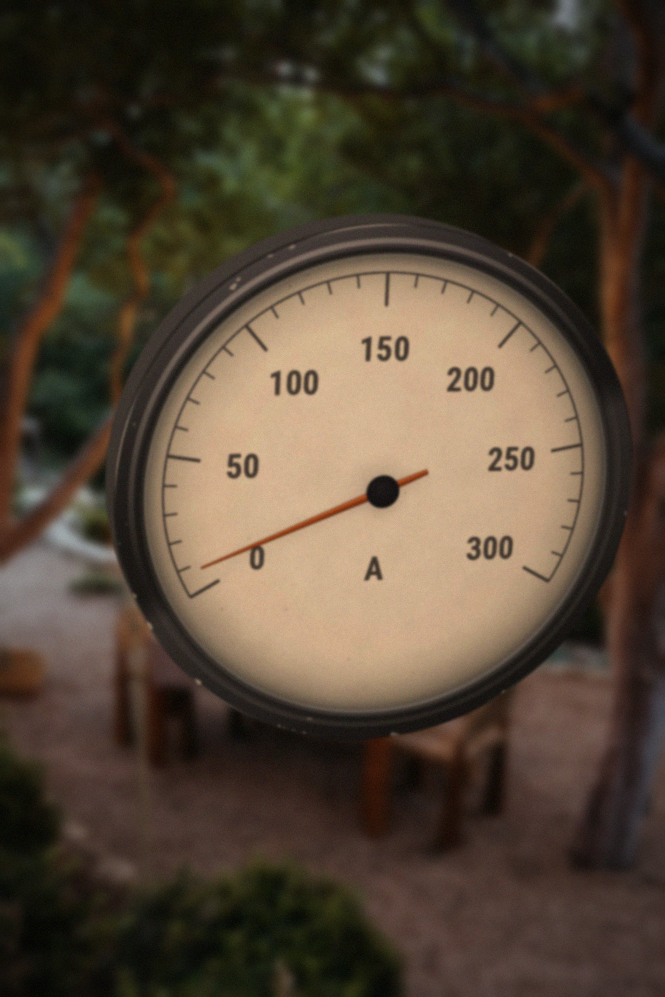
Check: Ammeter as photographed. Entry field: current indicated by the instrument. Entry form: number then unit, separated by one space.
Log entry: 10 A
